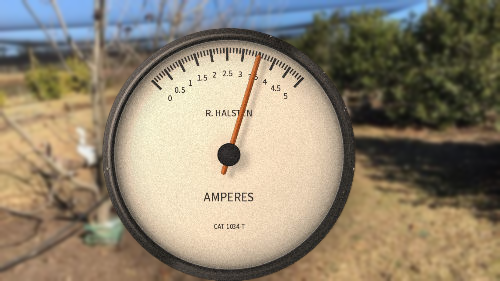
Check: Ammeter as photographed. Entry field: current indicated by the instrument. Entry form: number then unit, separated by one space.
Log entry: 3.5 A
